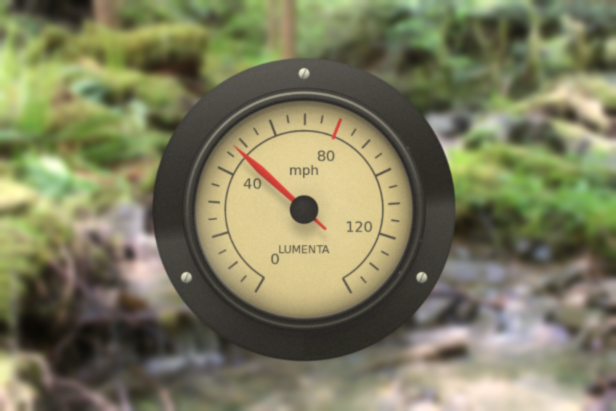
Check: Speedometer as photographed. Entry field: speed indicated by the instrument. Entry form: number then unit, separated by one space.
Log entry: 47.5 mph
